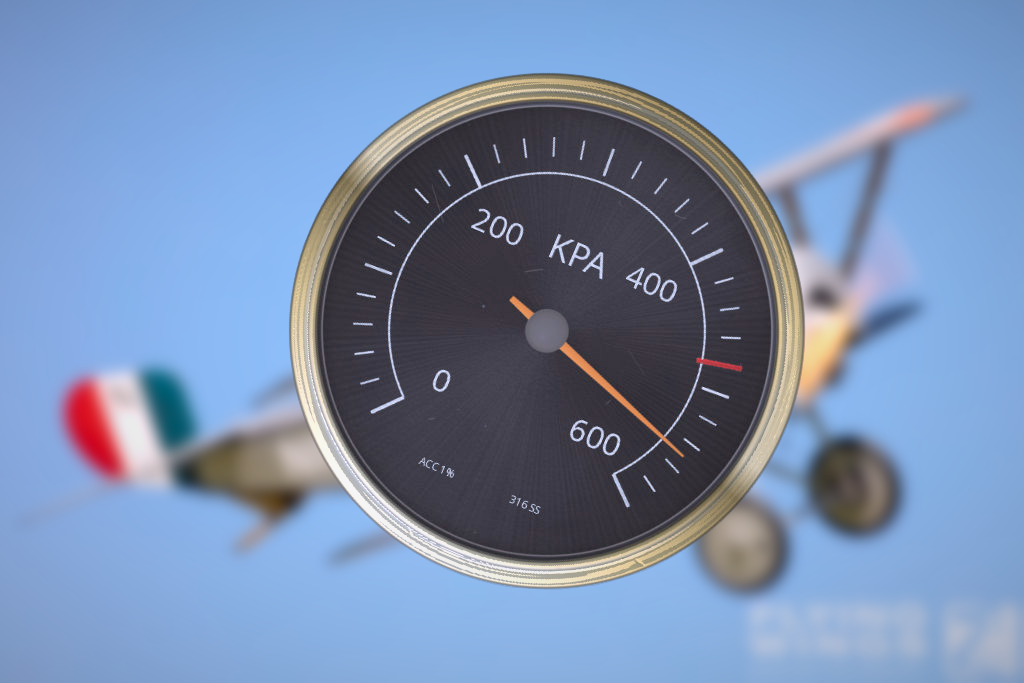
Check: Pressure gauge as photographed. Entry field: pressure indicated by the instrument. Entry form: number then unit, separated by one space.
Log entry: 550 kPa
